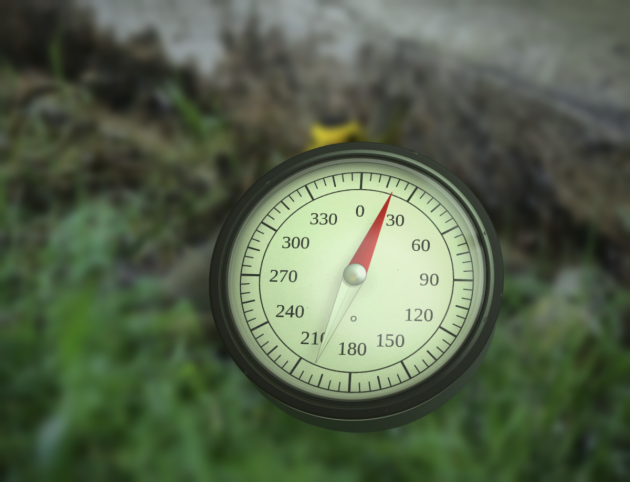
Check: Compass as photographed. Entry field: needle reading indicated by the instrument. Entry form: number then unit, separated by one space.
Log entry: 20 °
